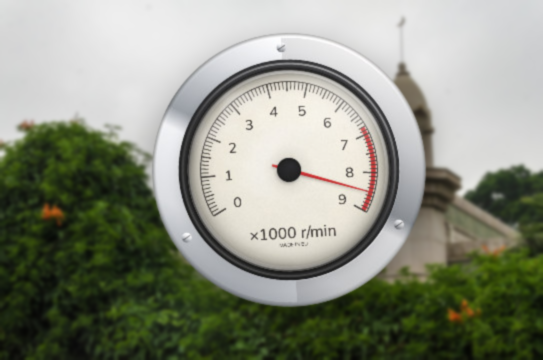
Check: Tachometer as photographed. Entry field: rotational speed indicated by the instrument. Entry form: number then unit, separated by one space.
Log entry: 8500 rpm
